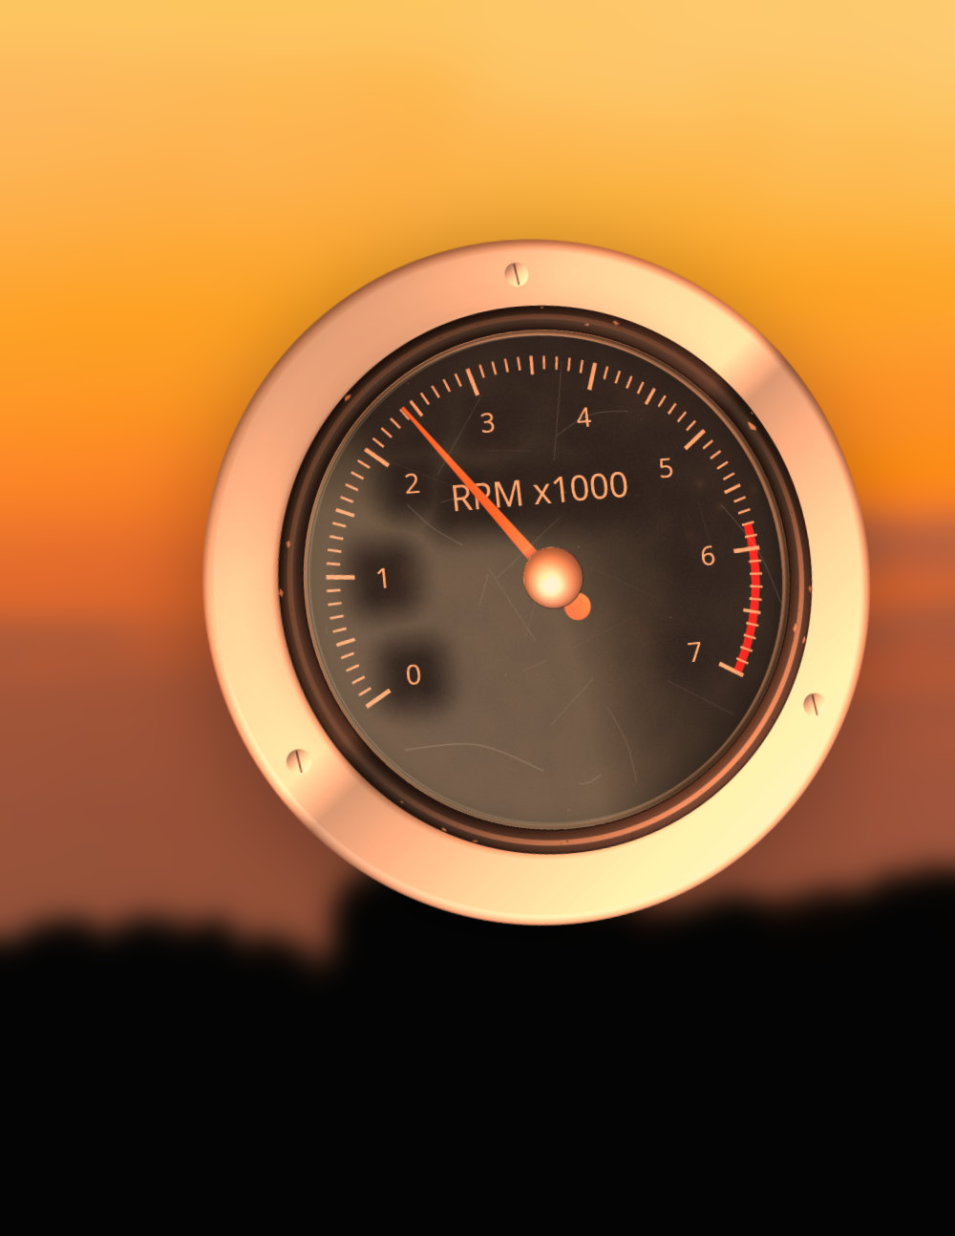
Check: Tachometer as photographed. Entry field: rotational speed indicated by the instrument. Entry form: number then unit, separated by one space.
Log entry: 2400 rpm
